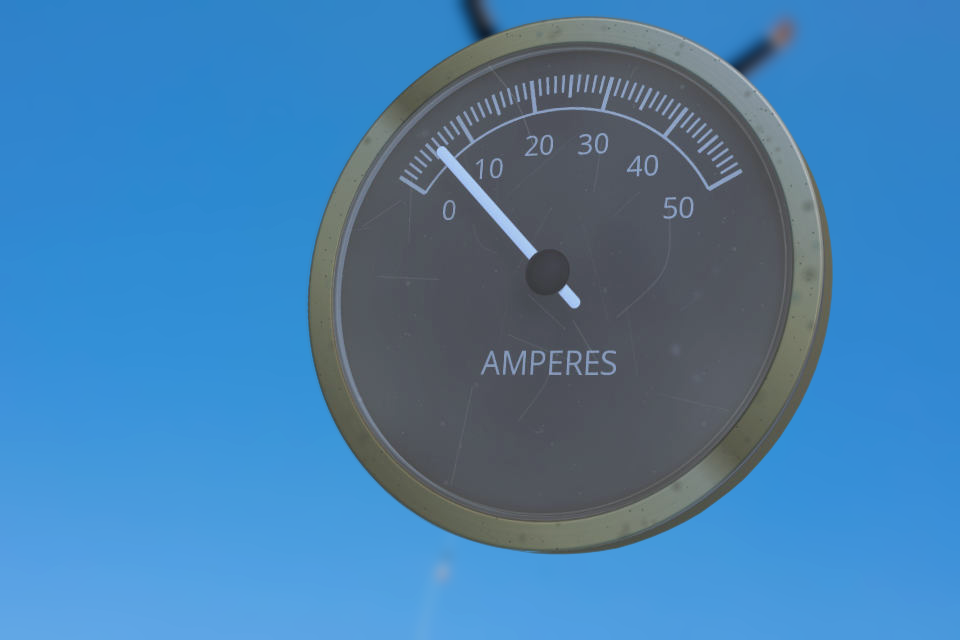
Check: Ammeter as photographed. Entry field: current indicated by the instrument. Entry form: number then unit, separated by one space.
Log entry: 6 A
